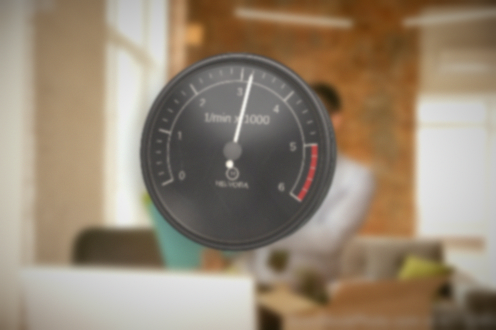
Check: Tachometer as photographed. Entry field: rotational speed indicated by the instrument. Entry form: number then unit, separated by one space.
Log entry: 3200 rpm
